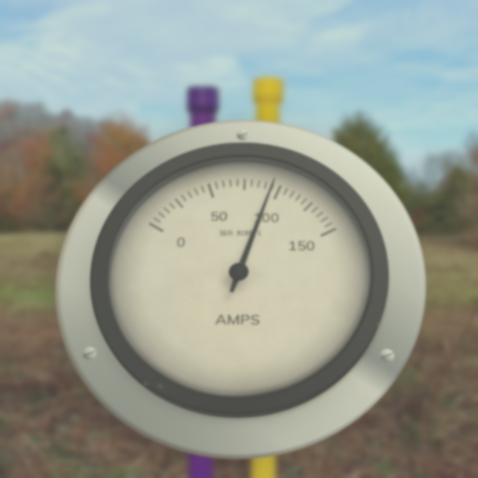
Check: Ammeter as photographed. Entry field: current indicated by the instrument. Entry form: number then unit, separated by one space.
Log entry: 95 A
